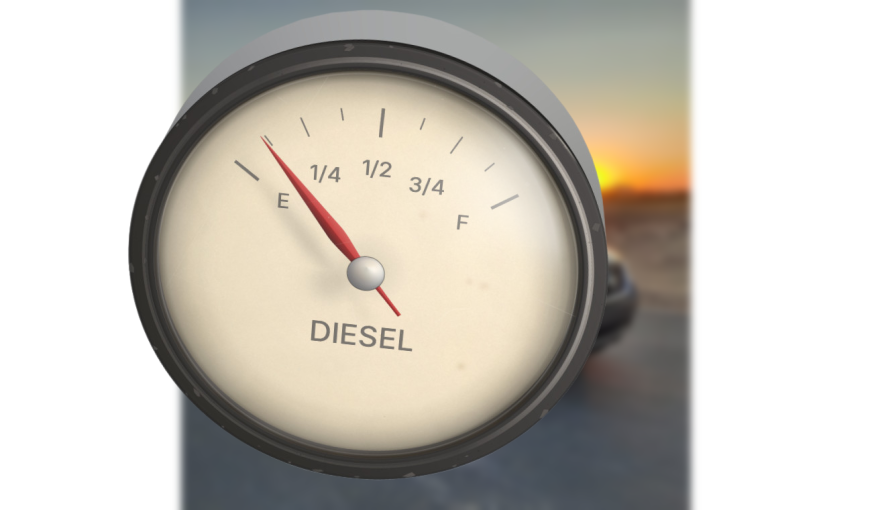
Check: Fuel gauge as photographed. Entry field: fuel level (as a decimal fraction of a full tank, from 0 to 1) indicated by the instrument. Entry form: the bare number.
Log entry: 0.125
